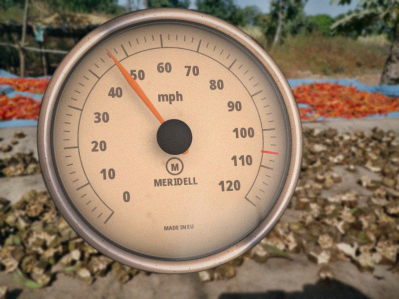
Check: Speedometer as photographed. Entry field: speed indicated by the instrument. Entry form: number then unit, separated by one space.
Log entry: 46 mph
